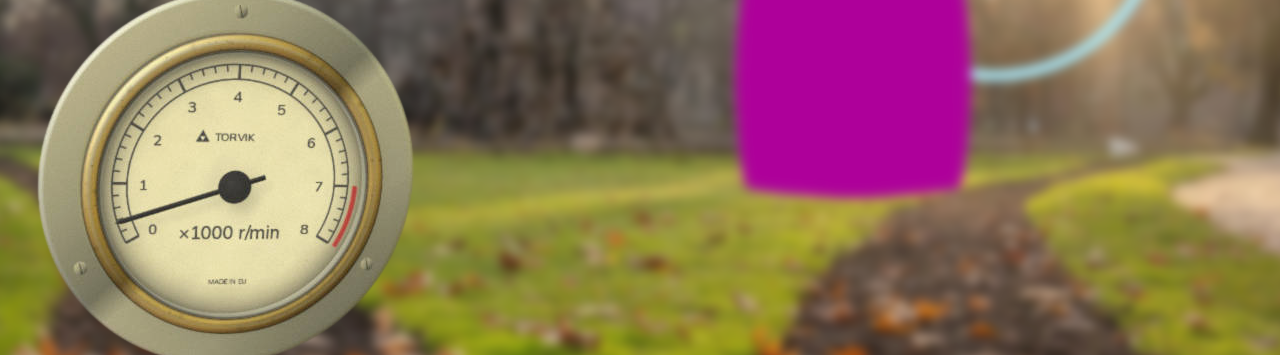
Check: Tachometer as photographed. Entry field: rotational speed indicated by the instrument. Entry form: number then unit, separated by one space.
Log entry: 400 rpm
